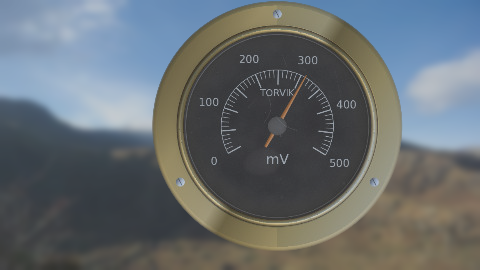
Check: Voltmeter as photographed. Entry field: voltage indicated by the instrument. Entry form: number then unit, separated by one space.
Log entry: 310 mV
